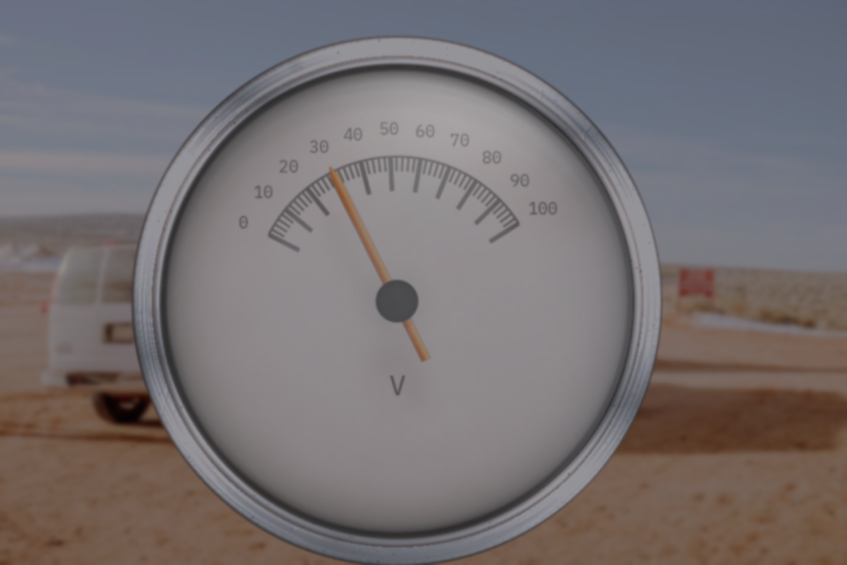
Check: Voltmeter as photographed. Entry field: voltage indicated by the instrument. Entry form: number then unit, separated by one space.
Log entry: 30 V
